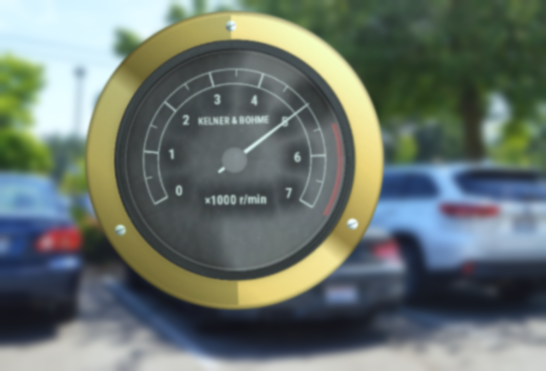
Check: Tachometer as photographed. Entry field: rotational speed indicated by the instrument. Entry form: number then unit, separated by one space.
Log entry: 5000 rpm
